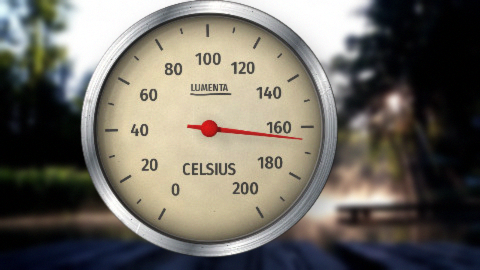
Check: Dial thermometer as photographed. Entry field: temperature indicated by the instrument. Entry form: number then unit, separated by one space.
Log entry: 165 °C
